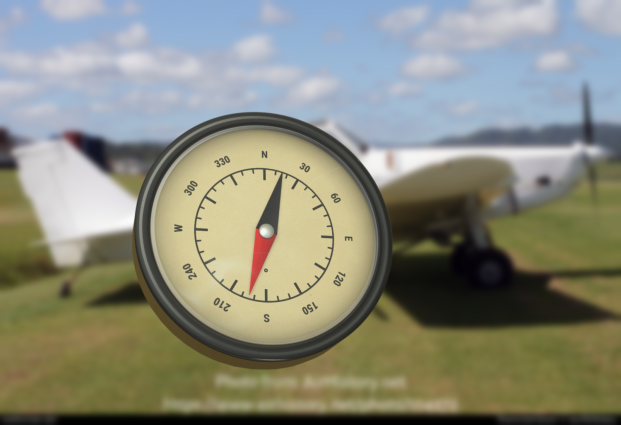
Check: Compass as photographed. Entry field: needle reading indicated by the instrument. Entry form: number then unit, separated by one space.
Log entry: 195 °
